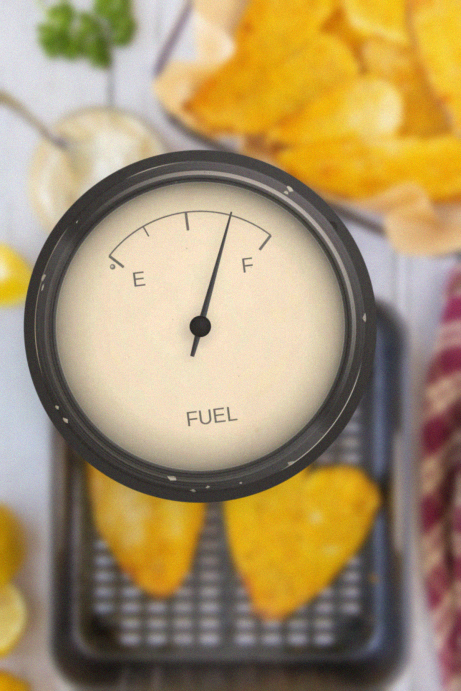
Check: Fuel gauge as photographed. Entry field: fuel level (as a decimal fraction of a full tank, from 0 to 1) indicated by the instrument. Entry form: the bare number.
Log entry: 0.75
